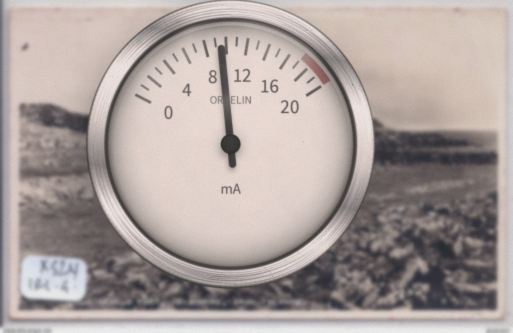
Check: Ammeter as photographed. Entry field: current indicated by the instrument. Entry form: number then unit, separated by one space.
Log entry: 9.5 mA
